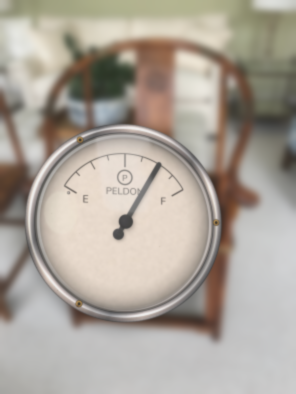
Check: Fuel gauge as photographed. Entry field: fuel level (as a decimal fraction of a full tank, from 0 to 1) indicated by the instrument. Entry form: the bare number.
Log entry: 0.75
